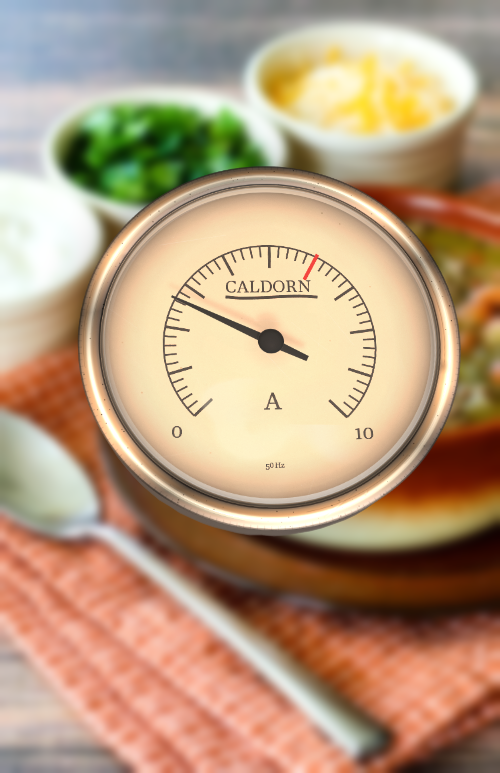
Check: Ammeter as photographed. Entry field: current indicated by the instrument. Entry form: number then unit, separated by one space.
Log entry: 2.6 A
